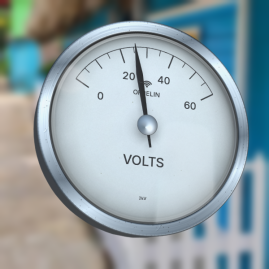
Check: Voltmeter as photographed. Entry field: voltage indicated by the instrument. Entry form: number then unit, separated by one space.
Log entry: 25 V
